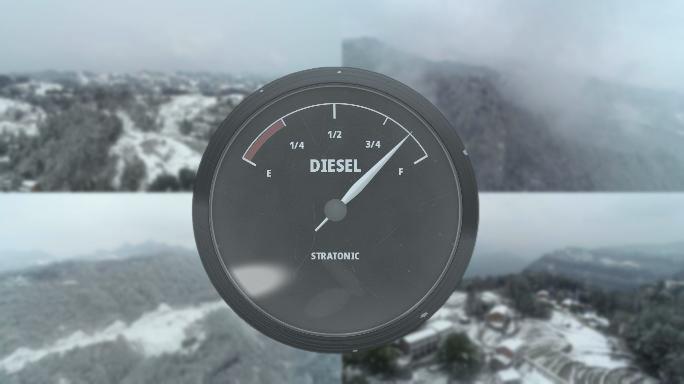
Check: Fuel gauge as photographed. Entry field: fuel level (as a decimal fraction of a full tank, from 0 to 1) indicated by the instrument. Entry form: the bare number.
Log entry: 0.875
